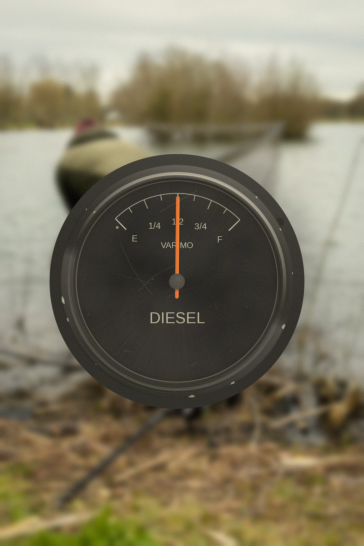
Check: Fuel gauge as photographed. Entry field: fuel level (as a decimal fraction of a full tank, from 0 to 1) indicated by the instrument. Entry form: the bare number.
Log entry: 0.5
